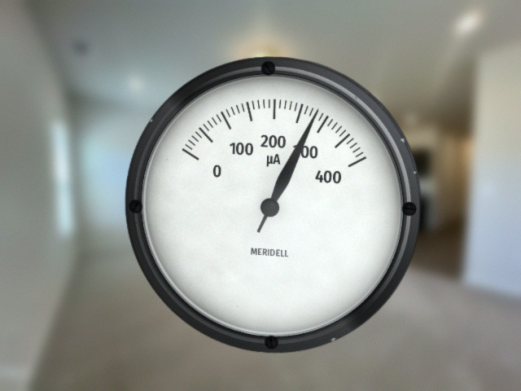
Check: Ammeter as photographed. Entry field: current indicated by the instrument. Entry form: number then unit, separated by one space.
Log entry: 280 µA
